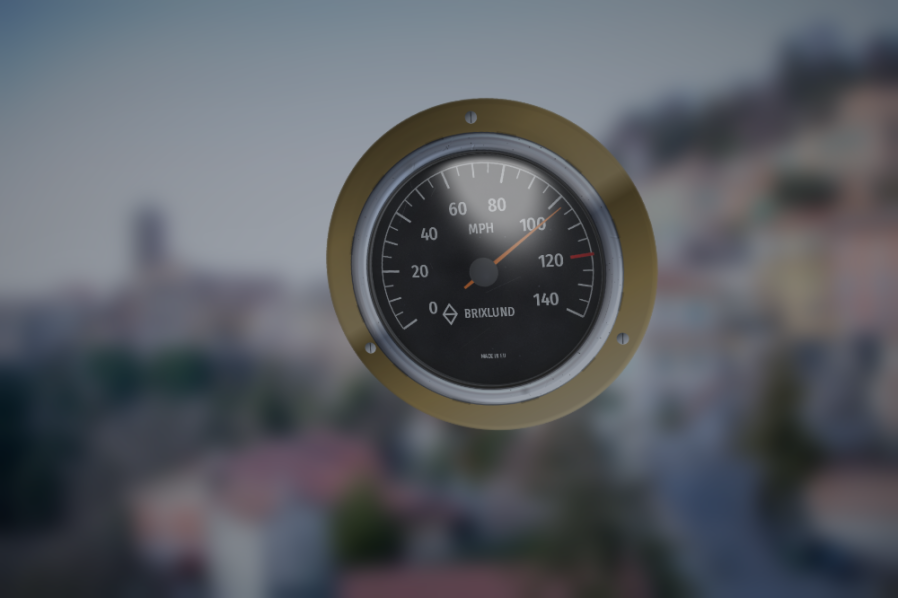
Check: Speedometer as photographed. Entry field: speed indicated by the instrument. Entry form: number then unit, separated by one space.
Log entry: 102.5 mph
